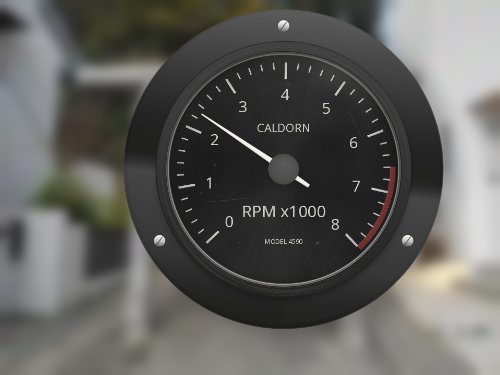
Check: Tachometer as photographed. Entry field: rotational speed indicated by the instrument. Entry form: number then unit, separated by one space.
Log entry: 2300 rpm
